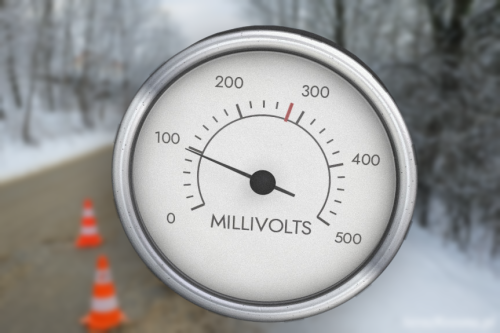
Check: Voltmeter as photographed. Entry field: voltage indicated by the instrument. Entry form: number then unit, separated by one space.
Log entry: 100 mV
